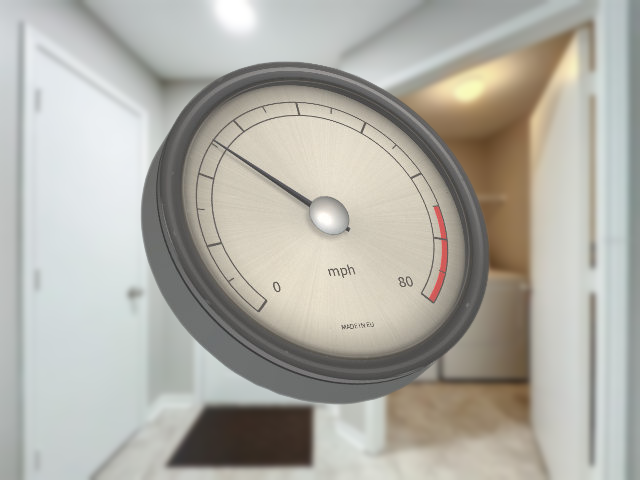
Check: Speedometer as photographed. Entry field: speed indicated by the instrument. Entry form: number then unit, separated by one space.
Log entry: 25 mph
